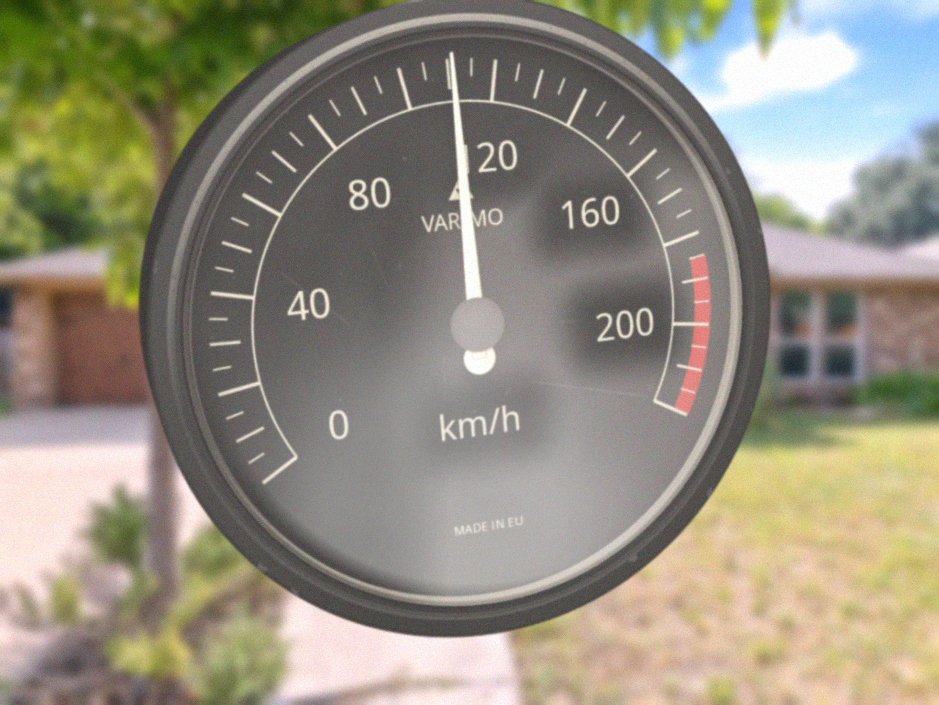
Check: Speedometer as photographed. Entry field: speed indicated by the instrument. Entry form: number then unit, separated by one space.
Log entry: 110 km/h
